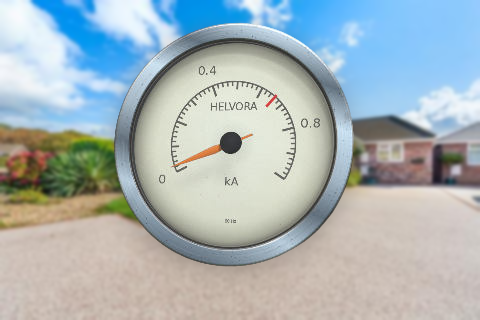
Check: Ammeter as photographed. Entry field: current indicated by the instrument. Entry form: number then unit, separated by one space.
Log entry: 0.02 kA
